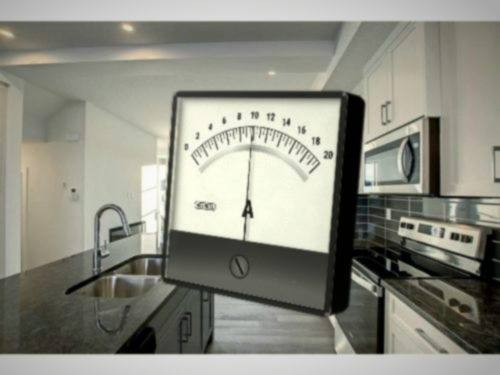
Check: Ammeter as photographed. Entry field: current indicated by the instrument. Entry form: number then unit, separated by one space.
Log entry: 10 A
